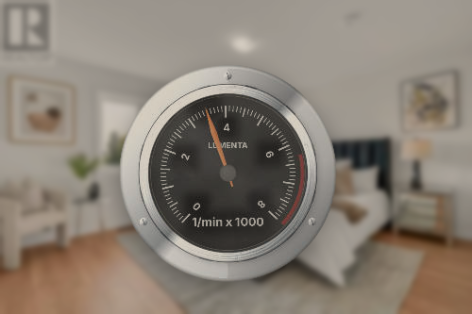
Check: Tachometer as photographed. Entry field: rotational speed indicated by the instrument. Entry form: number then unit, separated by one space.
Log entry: 3500 rpm
